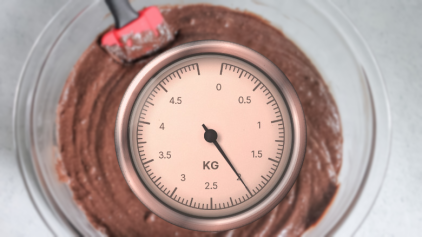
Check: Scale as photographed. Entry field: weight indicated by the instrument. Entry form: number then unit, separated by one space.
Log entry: 2 kg
